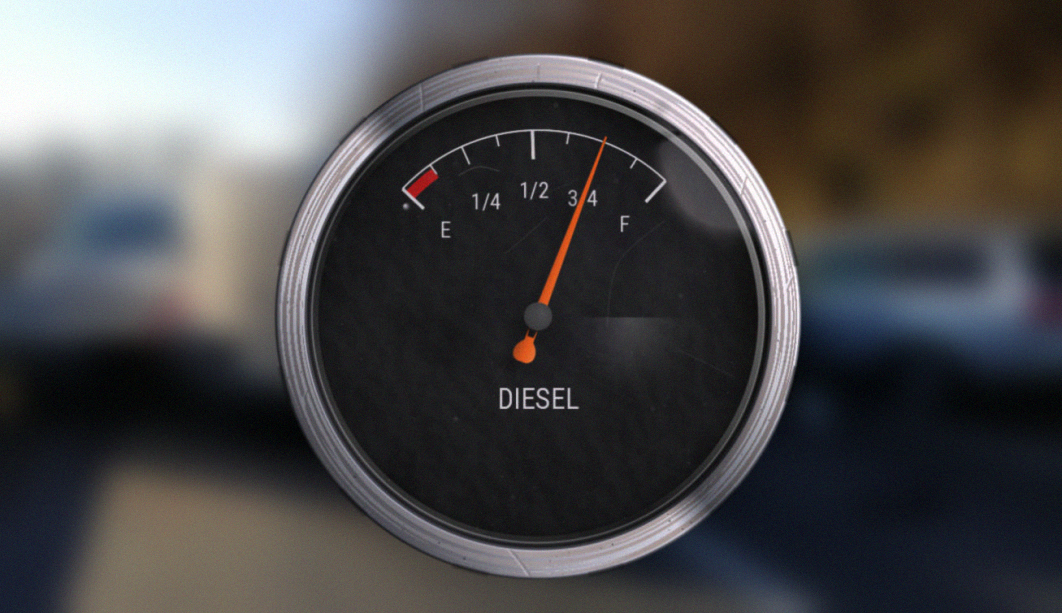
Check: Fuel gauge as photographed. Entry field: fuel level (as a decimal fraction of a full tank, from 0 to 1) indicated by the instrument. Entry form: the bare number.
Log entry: 0.75
